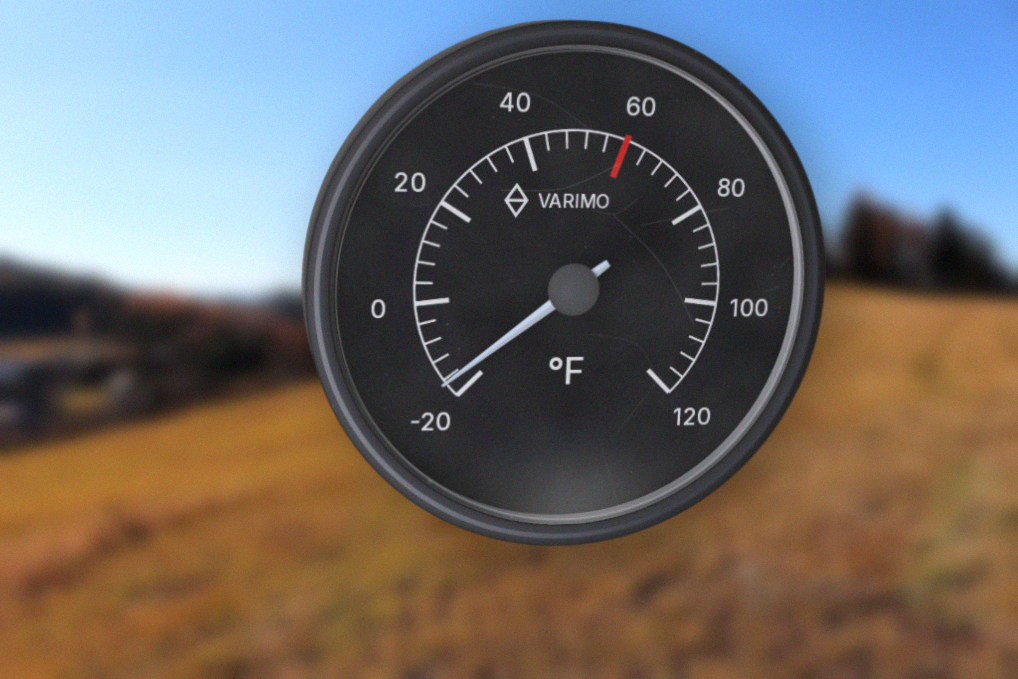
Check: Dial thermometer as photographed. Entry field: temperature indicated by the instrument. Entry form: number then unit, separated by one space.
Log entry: -16 °F
